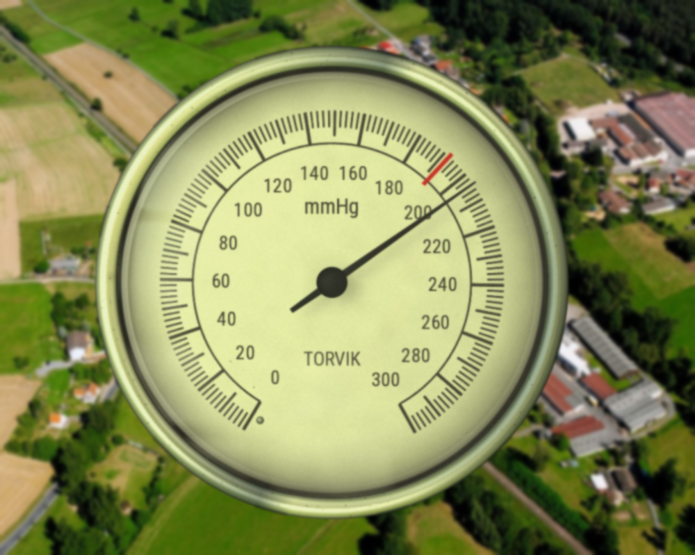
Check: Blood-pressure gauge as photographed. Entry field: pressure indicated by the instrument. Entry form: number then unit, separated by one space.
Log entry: 204 mmHg
